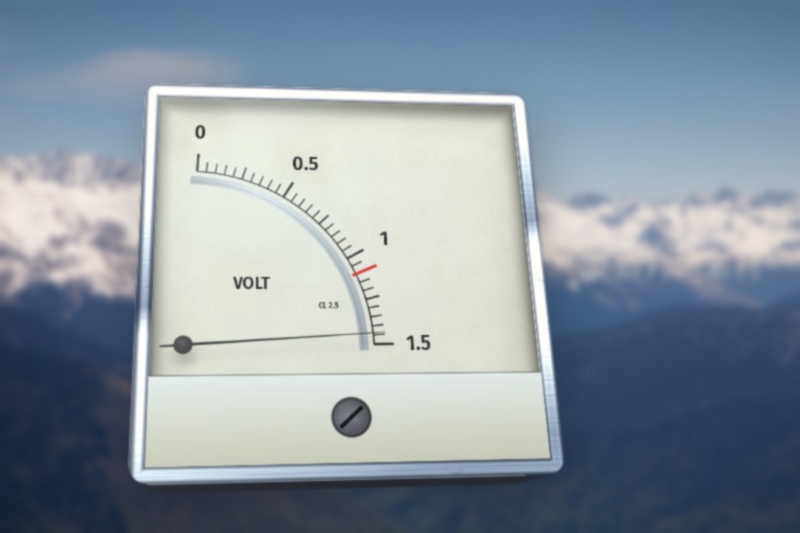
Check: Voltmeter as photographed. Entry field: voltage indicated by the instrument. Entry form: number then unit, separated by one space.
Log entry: 1.45 V
